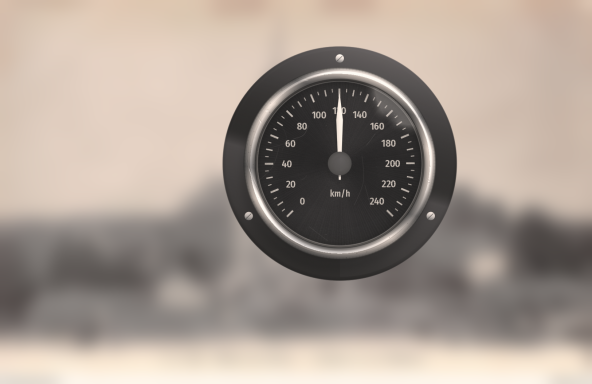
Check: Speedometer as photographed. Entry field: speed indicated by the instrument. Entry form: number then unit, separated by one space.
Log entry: 120 km/h
